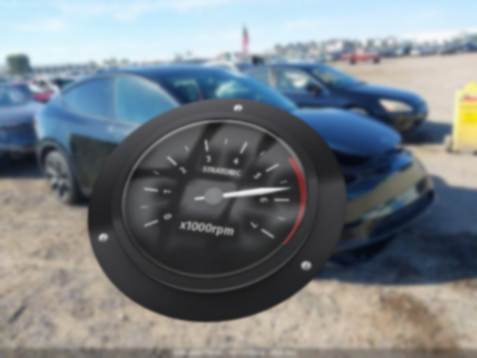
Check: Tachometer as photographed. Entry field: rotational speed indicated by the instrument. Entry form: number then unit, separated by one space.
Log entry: 5750 rpm
